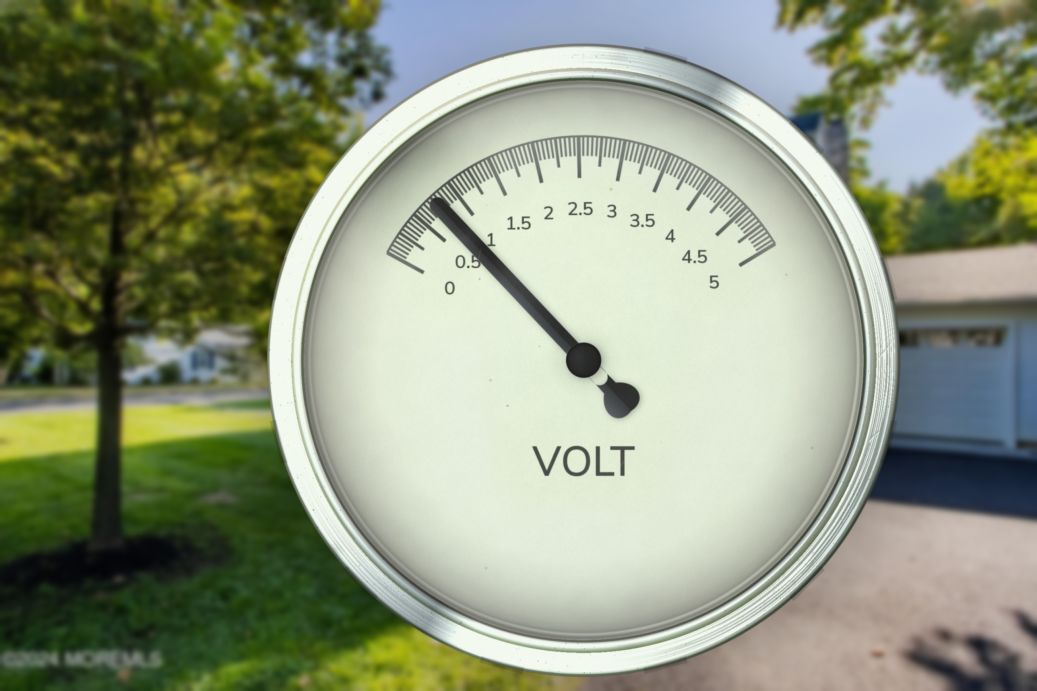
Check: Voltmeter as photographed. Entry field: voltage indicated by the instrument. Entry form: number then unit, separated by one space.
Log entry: 0.75 V
